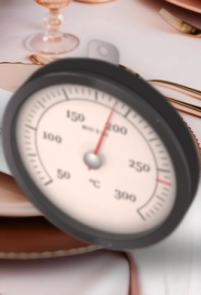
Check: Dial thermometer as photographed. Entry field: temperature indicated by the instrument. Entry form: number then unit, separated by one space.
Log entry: 190 °C
